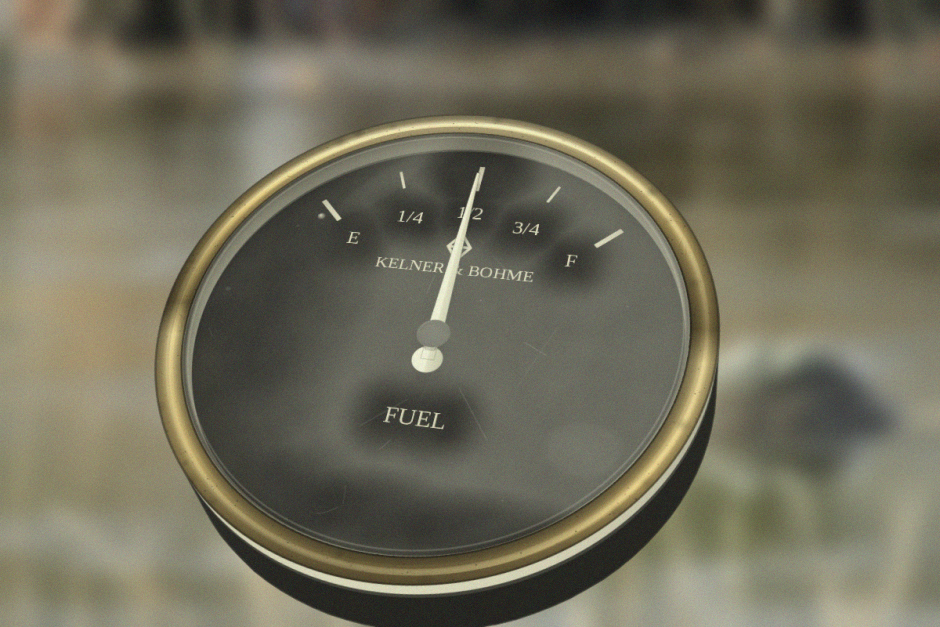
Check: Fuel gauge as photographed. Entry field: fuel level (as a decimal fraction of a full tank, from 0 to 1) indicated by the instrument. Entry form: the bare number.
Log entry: 0.5
